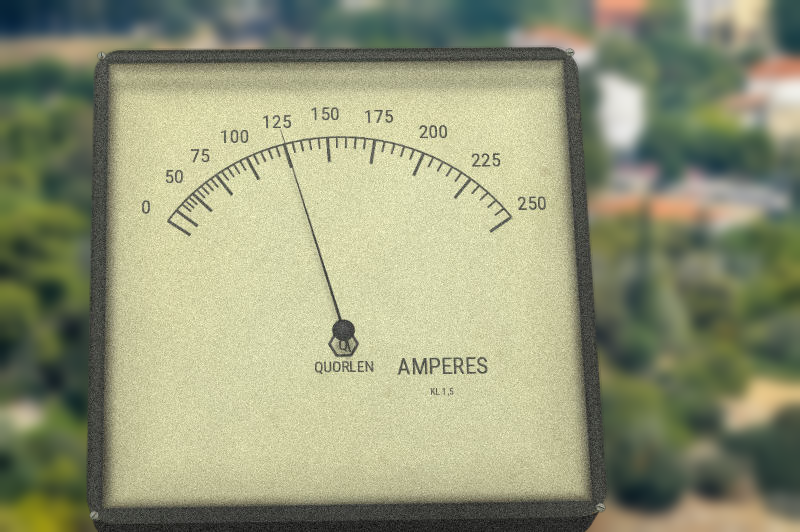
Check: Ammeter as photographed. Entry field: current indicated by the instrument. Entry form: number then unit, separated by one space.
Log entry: 125 A
